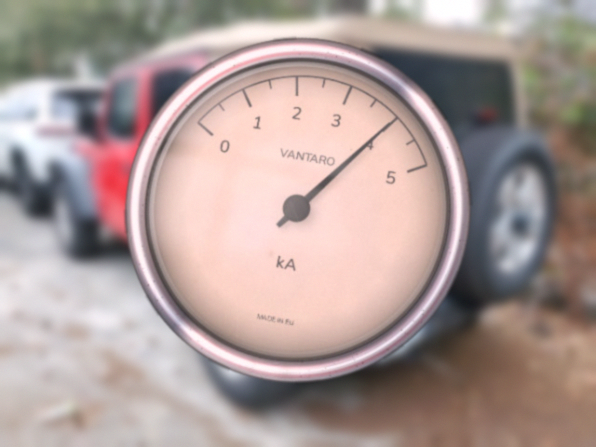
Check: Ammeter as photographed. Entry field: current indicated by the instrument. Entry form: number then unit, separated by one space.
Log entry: 4 kA
